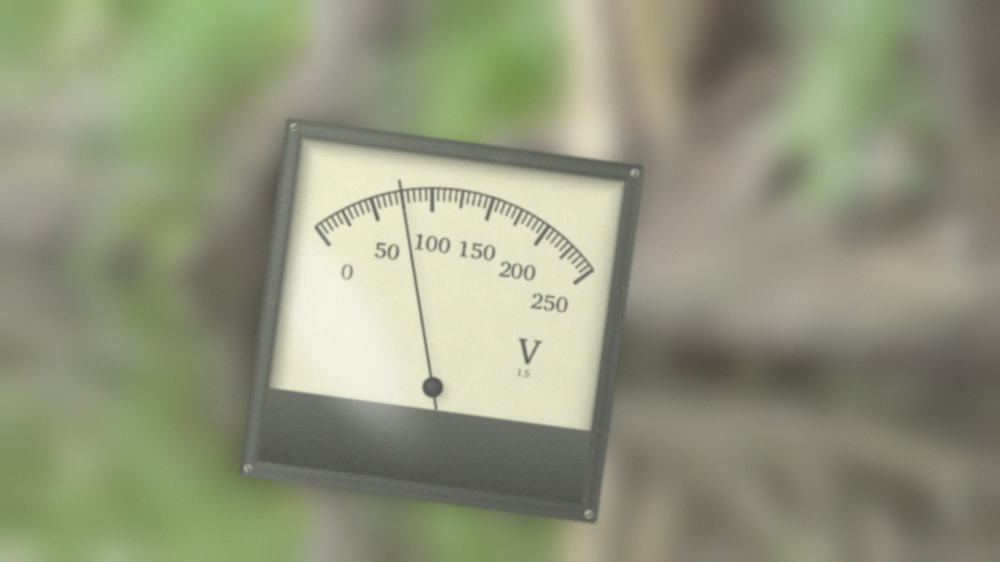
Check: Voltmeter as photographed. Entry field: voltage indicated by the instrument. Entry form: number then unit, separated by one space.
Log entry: 75 V
